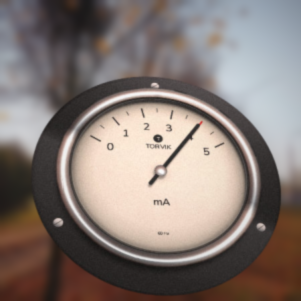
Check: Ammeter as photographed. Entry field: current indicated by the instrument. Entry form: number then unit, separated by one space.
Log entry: 4 mA
